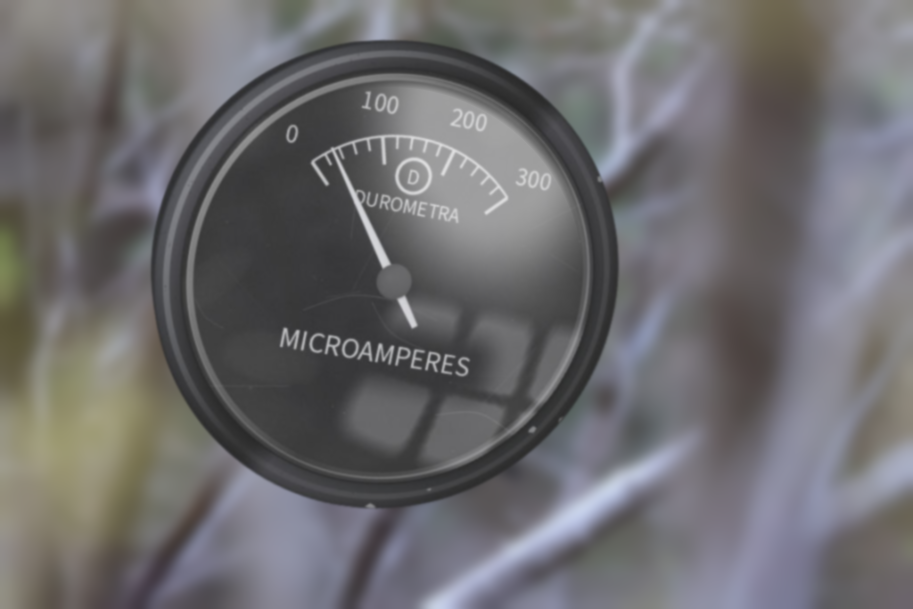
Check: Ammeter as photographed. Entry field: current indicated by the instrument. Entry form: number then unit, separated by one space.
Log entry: 30 µA
